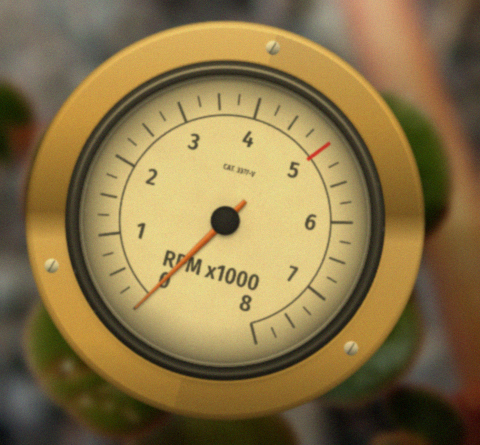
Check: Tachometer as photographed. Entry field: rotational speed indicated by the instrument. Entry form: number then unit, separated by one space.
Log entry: 0 rpm
